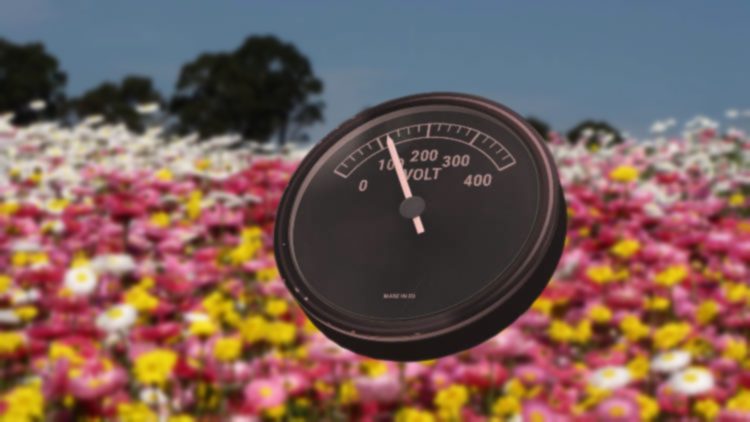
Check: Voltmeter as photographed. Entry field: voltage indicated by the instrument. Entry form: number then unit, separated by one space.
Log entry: 120 V
